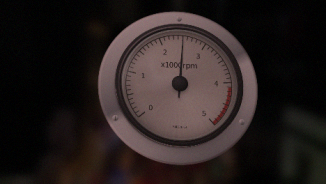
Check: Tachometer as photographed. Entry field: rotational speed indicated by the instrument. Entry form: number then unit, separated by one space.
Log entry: 2500 rpm
